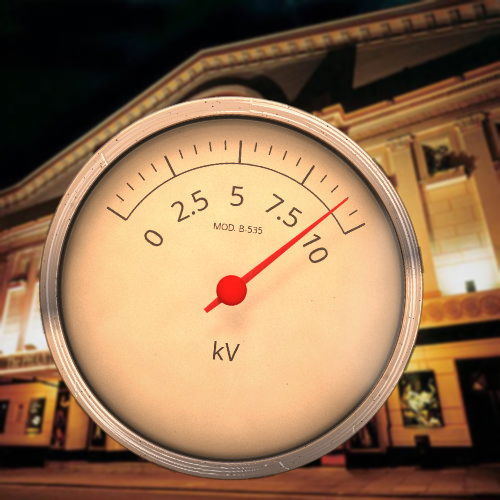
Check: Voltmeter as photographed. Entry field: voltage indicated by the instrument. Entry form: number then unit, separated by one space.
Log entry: 9 kV
